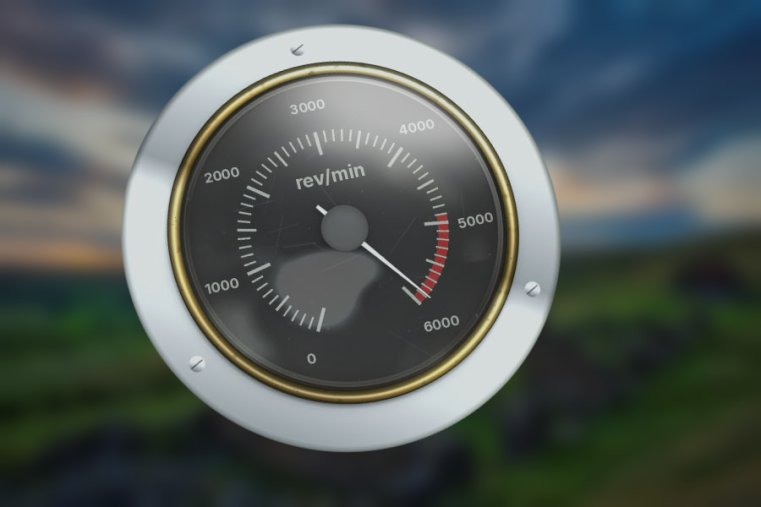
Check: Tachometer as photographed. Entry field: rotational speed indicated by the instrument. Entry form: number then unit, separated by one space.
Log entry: 5900 rpm
